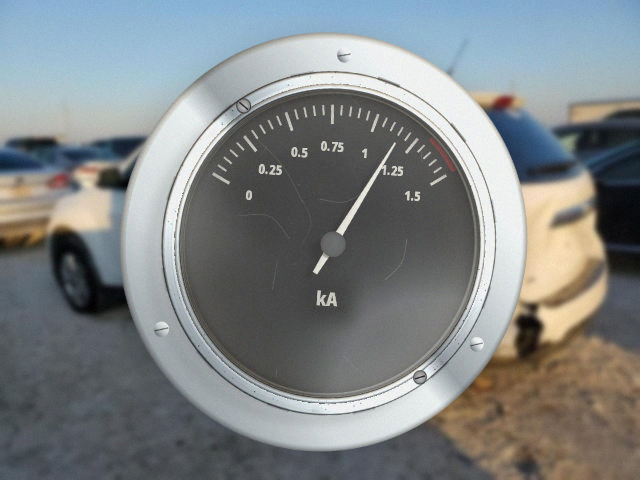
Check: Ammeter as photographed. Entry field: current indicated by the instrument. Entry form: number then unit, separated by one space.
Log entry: 1.15 kA
